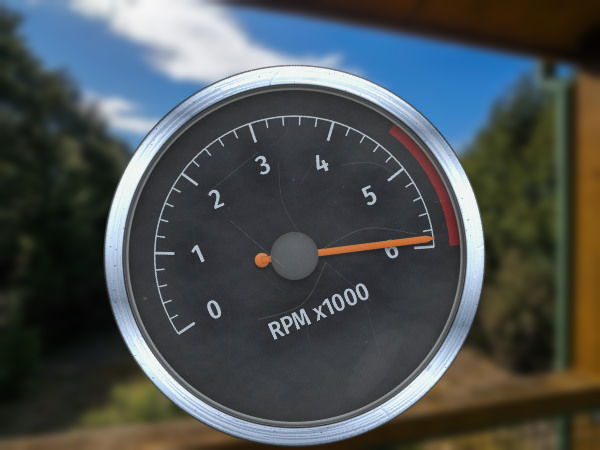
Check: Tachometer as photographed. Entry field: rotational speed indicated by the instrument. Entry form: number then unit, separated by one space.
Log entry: 5900 rpm
